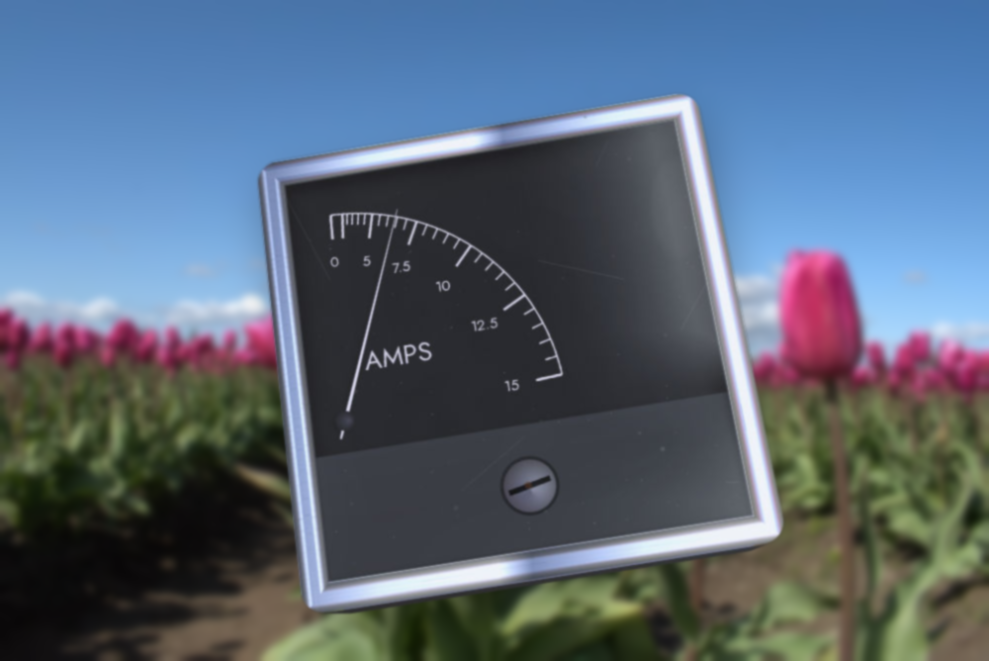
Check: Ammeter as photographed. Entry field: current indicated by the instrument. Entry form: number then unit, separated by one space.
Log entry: 6.5 A
